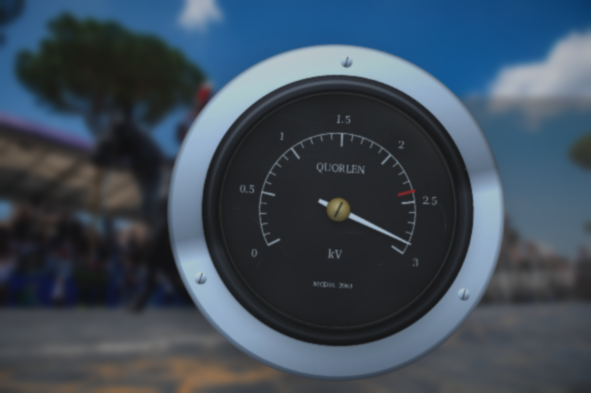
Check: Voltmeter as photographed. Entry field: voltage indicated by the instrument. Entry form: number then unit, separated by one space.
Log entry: 2.9 kV
